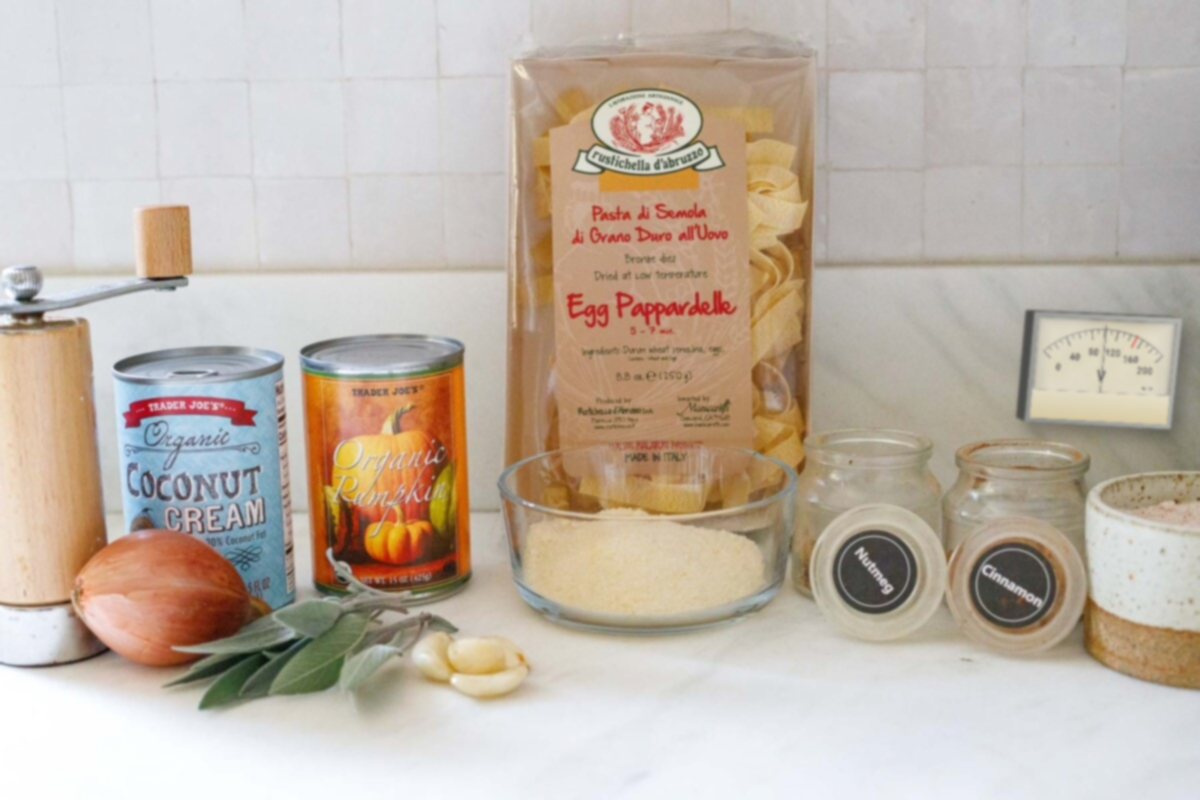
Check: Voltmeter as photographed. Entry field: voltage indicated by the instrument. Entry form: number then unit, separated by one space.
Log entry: 100 V
